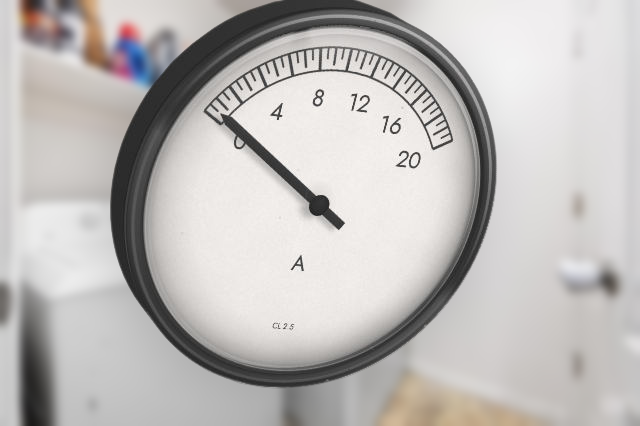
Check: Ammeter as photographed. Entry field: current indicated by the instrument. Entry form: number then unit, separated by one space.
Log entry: 0.5 A
